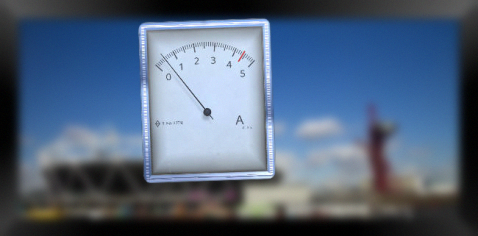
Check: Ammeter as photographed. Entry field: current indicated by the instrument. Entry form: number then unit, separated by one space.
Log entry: 0.5 A
